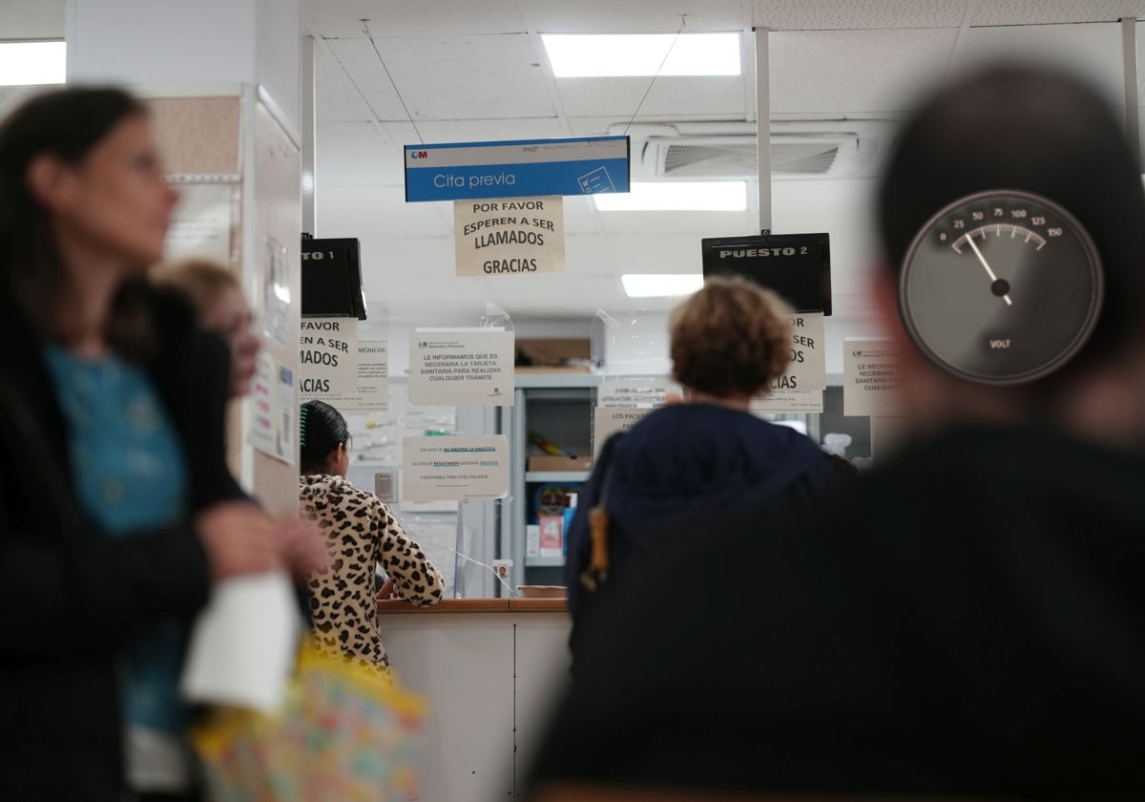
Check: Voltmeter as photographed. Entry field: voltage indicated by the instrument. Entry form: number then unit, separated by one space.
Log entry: 25 V
